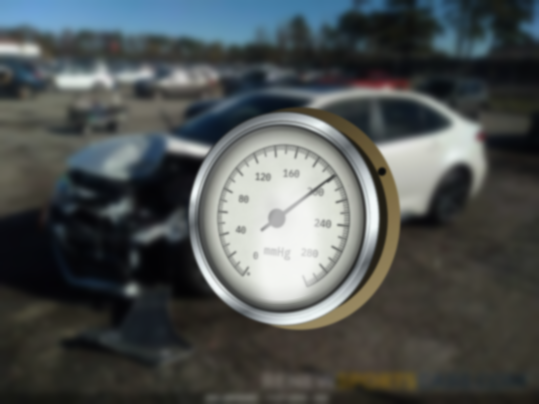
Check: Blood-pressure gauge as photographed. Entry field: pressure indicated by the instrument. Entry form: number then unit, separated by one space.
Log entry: 200 mmHg
